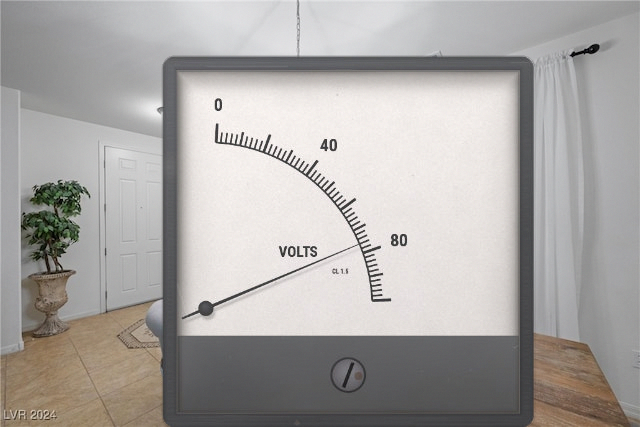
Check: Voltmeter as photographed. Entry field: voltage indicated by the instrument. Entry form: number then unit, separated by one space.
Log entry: 76 V
